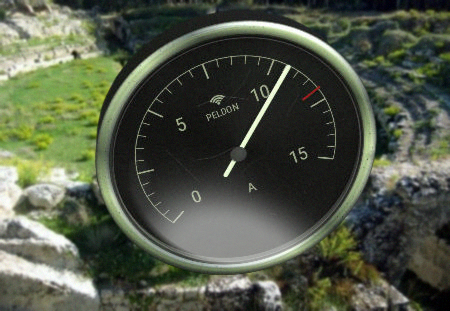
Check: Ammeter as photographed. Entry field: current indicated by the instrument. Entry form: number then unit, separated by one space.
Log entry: 10.5 A
